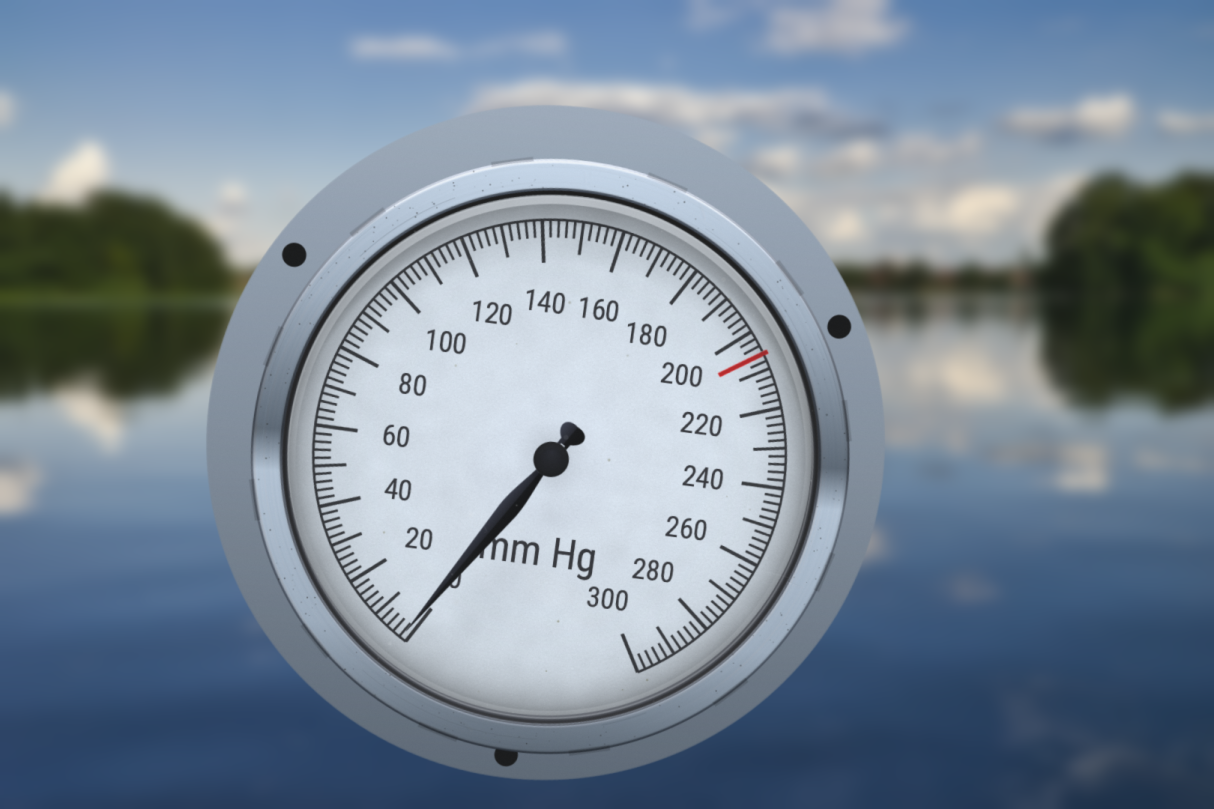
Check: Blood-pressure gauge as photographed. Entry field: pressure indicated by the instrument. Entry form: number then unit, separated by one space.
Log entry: 2 mmHg
